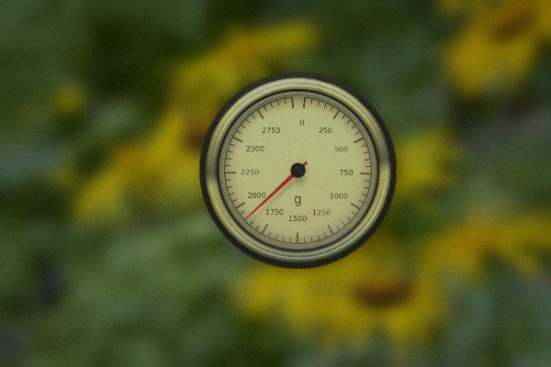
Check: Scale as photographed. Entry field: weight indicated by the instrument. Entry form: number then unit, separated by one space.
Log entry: 1900 g
